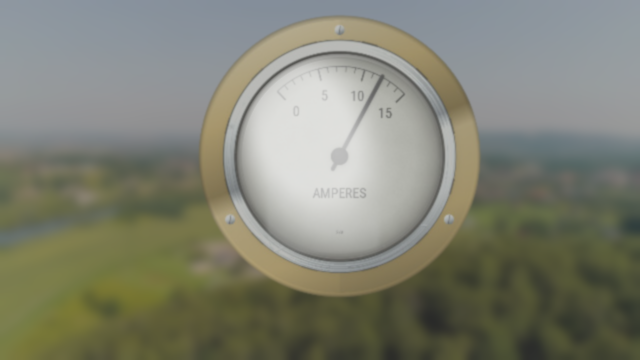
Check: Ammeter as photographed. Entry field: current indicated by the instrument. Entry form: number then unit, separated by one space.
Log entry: 12 A
